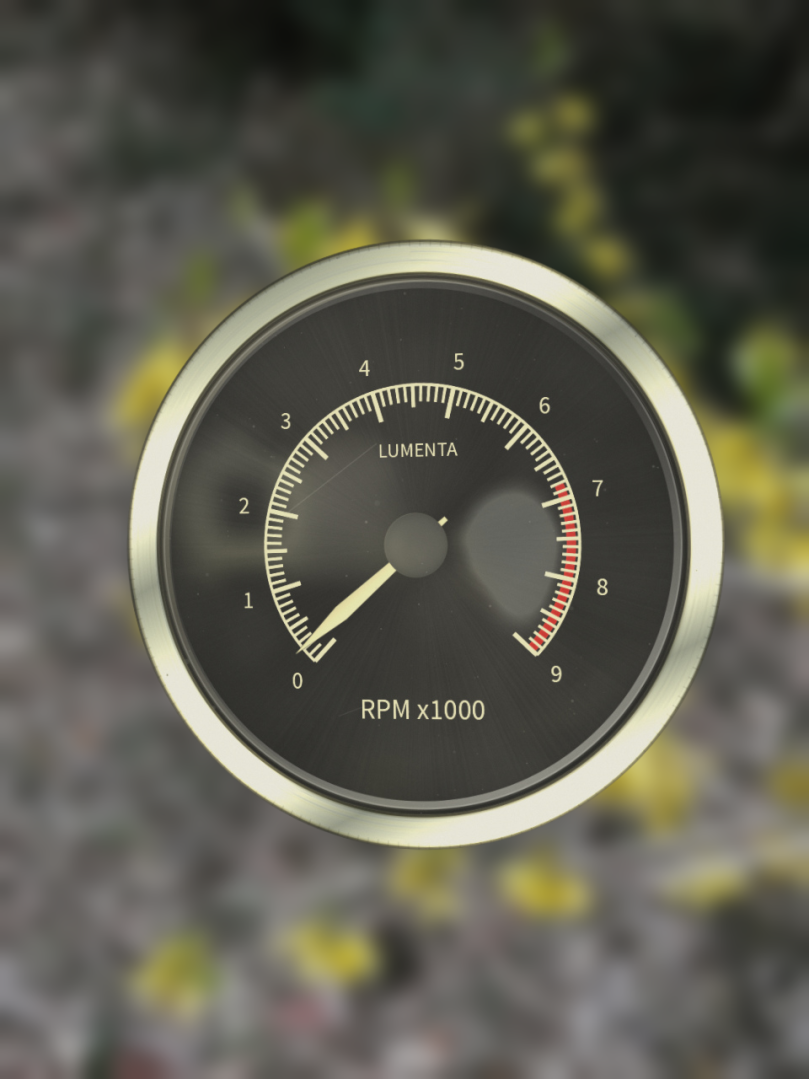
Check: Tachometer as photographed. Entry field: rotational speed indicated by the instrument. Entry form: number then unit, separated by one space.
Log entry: 200 rpm
